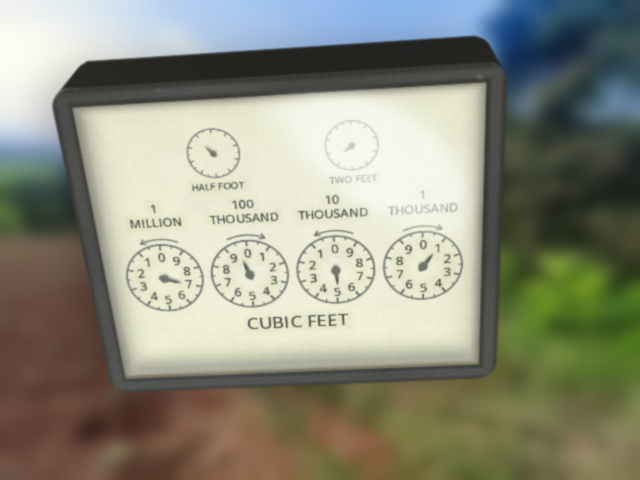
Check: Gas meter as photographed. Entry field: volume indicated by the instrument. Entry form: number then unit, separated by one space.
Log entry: 695100 ft³
